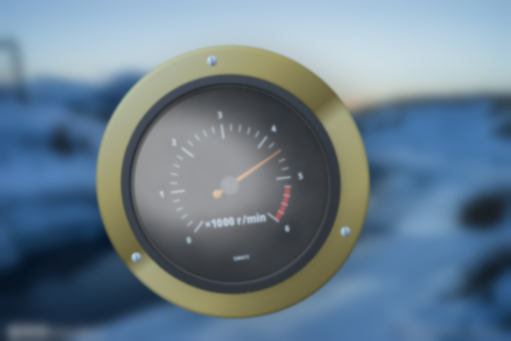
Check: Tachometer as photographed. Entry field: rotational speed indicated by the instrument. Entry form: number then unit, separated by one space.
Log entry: 4400 rpm
